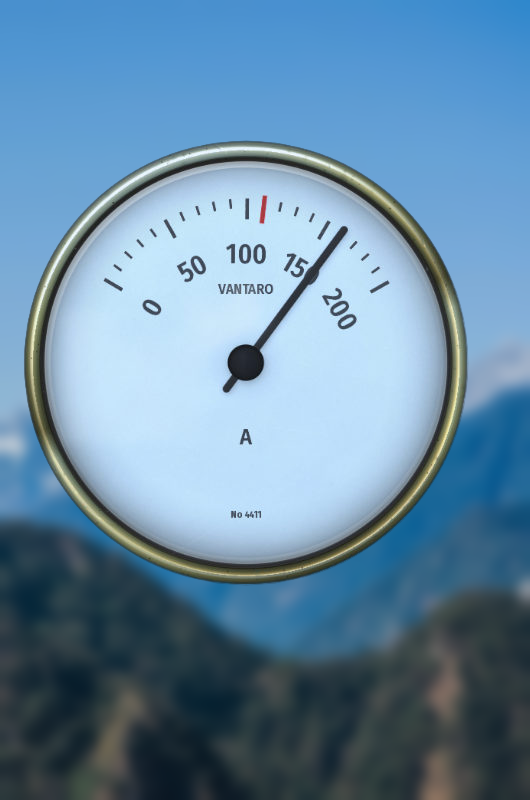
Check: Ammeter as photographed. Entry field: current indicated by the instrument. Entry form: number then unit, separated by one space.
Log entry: 160 A
